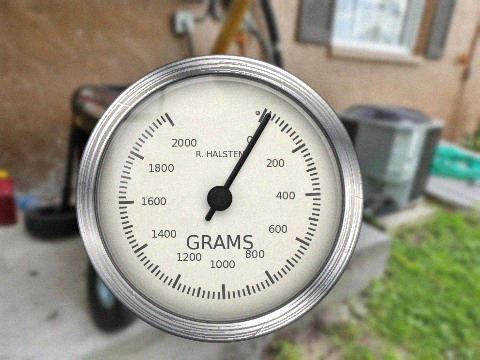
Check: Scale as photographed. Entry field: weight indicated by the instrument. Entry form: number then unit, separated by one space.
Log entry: 20 g
